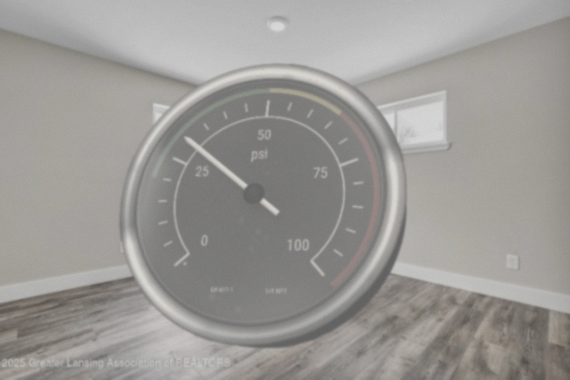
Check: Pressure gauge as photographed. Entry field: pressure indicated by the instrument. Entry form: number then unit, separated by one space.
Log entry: 30 psi
